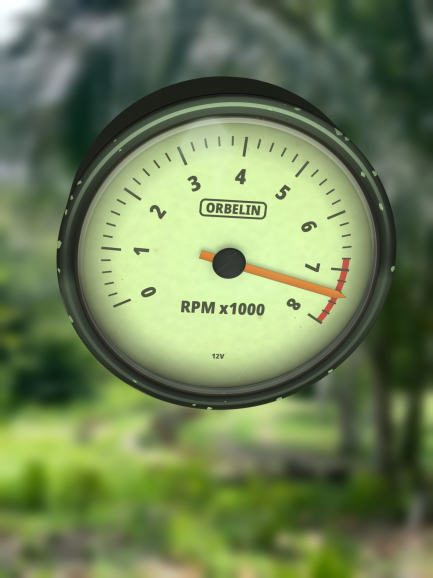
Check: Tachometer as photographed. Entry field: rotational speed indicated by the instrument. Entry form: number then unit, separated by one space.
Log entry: 7400 rpm
